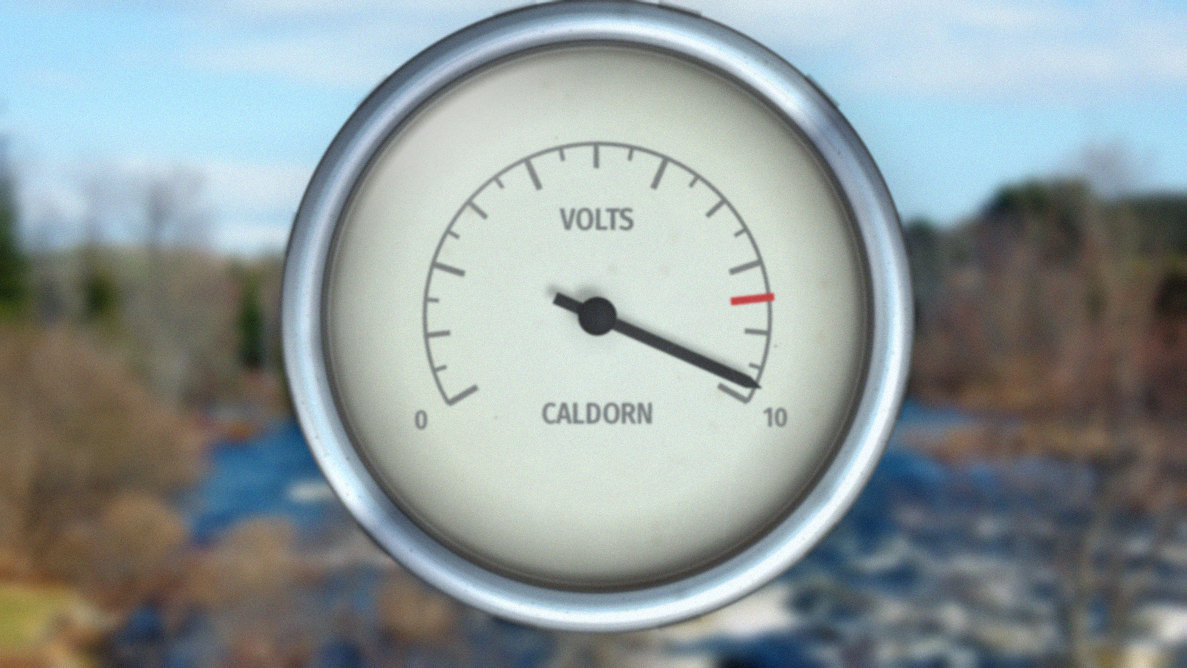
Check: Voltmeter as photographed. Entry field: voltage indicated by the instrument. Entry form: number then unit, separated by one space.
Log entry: 9.75 V
